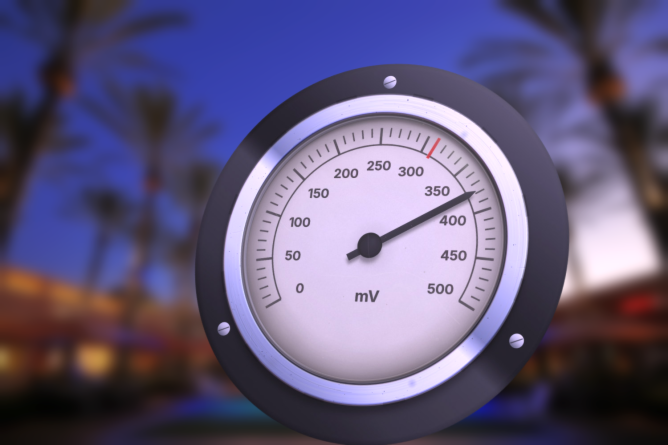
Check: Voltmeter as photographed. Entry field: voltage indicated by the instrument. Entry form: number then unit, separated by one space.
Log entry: 380 mV
